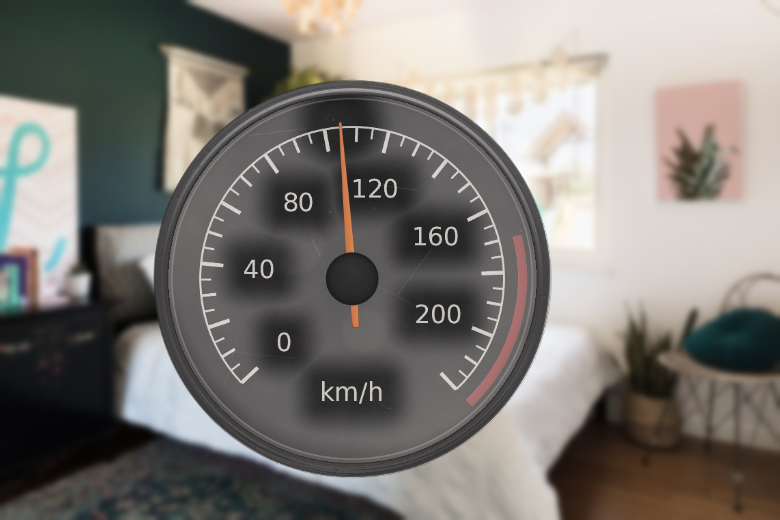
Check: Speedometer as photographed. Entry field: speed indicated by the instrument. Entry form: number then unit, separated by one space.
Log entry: 105 km/h
